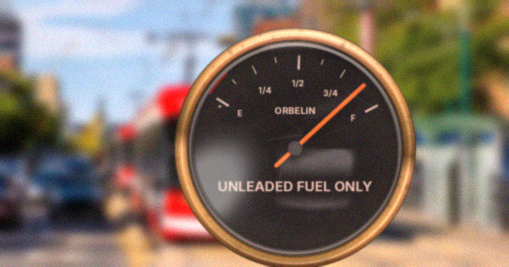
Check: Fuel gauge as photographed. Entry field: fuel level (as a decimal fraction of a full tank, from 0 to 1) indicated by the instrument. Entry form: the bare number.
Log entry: 0.875
